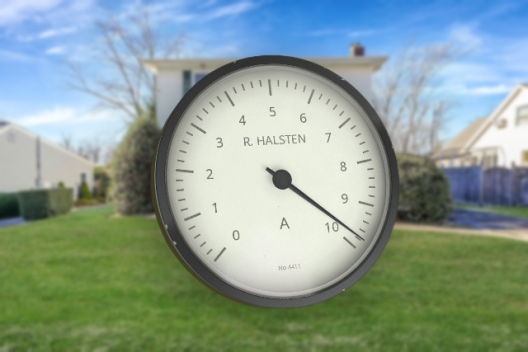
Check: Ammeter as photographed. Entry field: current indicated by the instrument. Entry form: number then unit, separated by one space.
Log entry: 9.8 A
